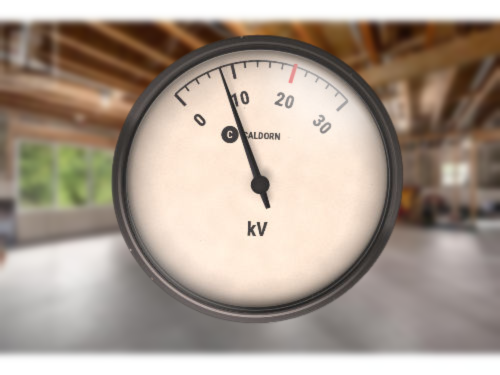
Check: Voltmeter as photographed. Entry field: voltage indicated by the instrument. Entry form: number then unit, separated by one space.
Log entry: 8 kV
